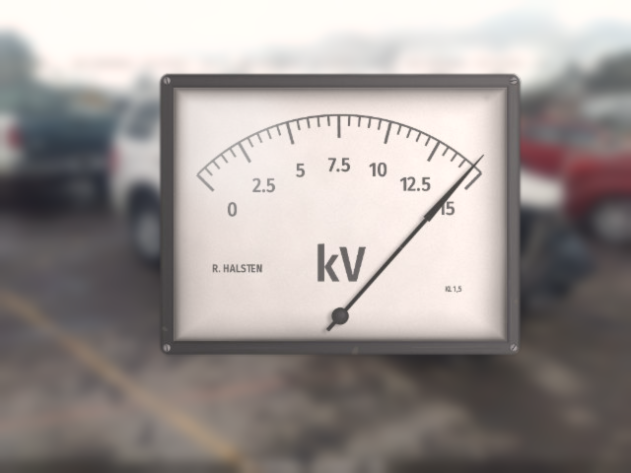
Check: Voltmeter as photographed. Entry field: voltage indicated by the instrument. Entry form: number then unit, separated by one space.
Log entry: 14.5 kV
